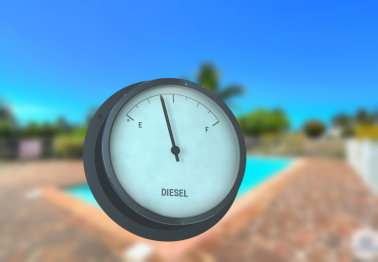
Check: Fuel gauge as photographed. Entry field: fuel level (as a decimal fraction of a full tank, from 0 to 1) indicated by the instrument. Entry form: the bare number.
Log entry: 0.375
